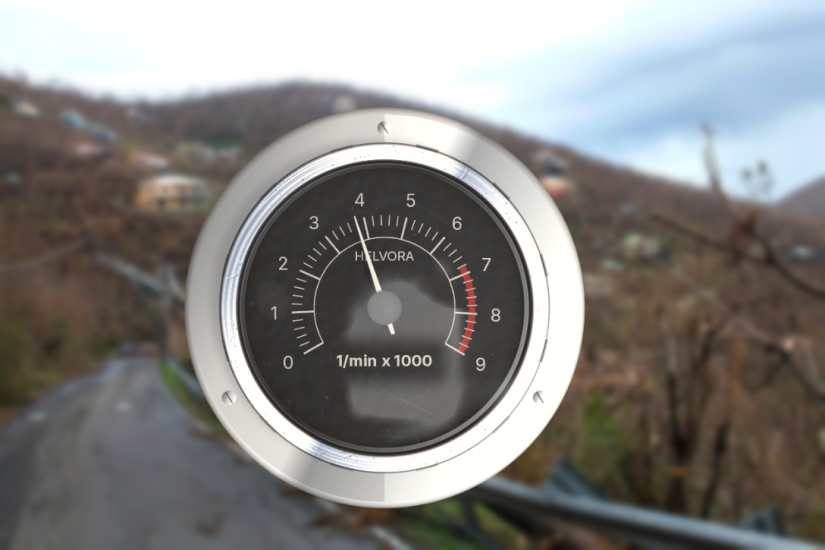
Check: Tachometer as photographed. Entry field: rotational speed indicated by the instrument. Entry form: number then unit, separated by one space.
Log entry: 3800 rpm
